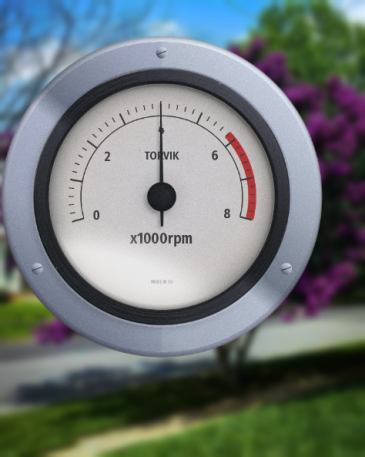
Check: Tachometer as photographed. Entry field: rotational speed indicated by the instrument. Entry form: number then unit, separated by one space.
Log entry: 4000 rpm
